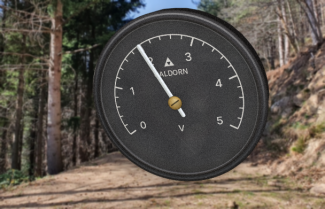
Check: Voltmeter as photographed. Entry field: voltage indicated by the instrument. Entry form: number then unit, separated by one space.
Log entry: 2 V
